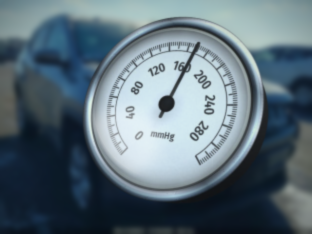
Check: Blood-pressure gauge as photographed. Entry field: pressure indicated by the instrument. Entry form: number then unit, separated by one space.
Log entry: 170 mmHg
